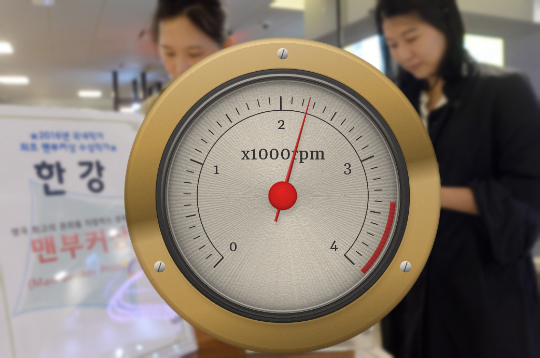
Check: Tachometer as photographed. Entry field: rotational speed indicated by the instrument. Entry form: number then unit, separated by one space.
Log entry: 2250 rpm
